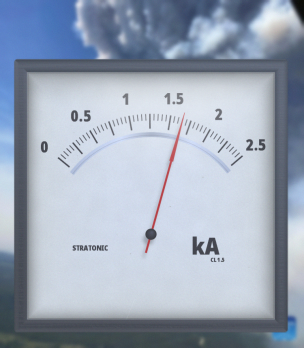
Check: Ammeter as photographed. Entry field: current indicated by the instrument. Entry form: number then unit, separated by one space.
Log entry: 1.65 kA
